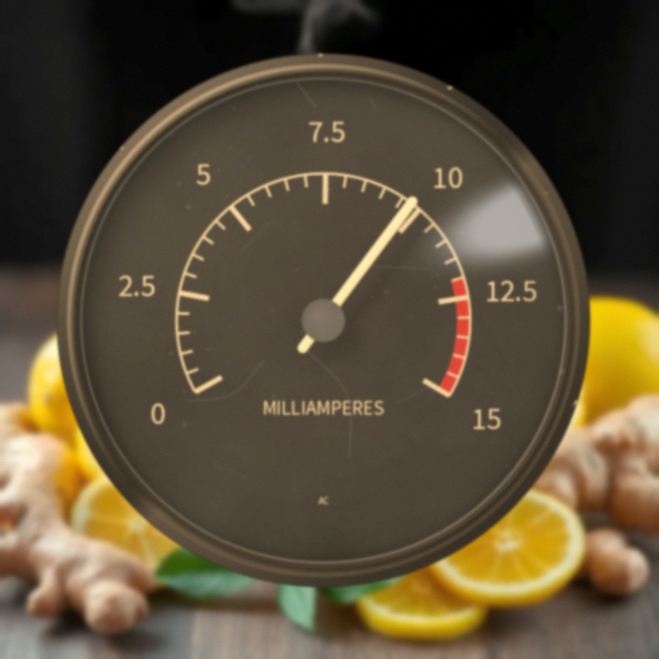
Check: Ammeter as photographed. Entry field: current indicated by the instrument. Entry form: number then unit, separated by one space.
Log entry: 9.75 mA
